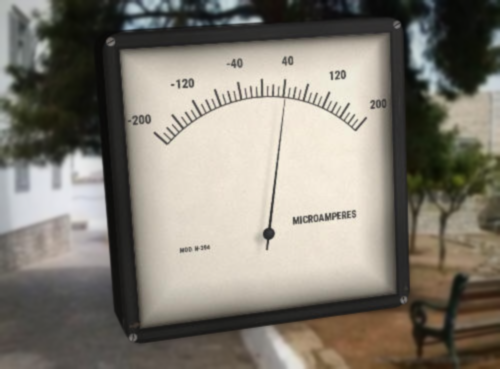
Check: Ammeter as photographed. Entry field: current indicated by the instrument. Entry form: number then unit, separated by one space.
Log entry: 40 µA
